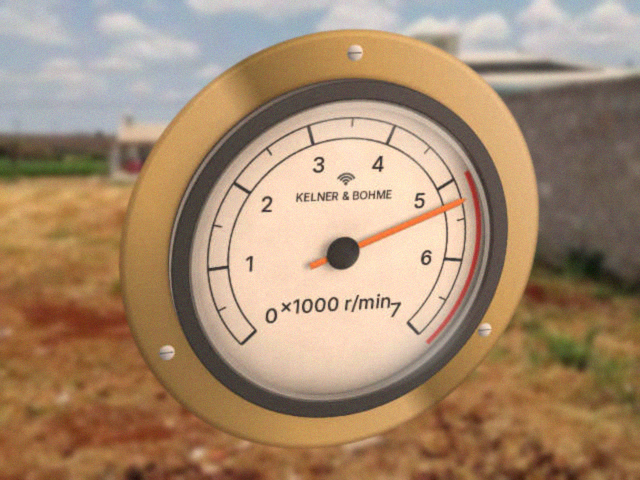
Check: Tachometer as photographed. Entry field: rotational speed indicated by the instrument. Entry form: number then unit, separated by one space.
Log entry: 5250 rpm
